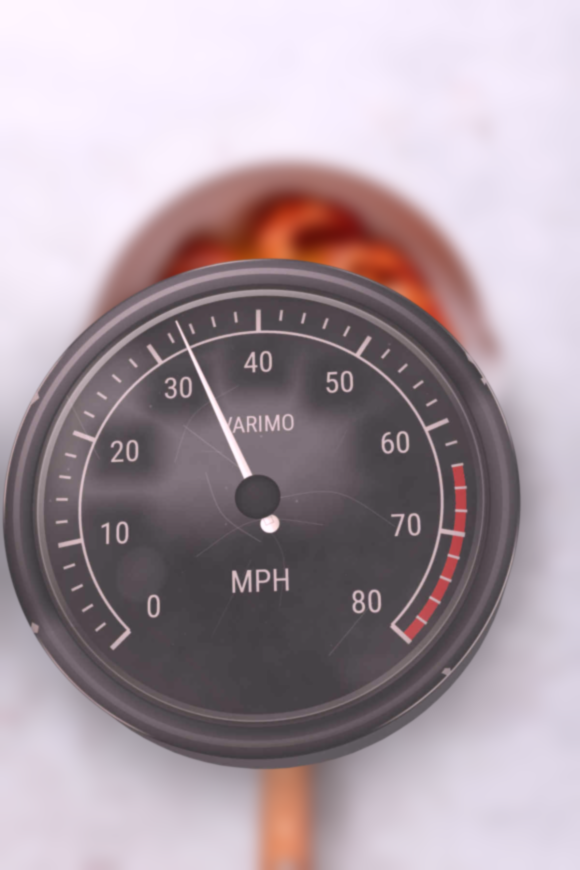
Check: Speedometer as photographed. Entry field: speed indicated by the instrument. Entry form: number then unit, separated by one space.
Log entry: 33 mph
